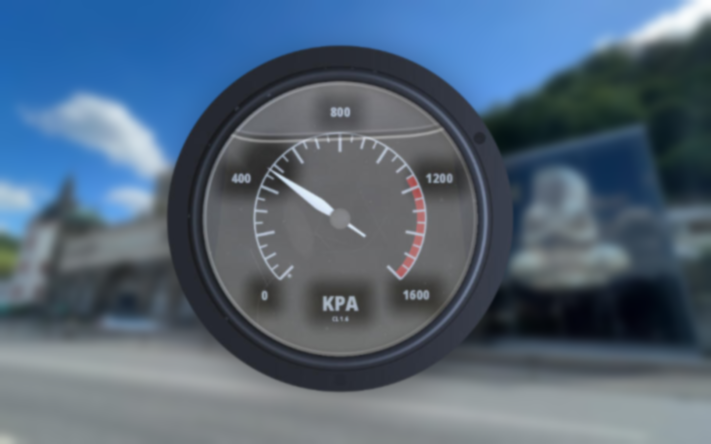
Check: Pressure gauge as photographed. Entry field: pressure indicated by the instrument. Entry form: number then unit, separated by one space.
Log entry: 475 kPa
